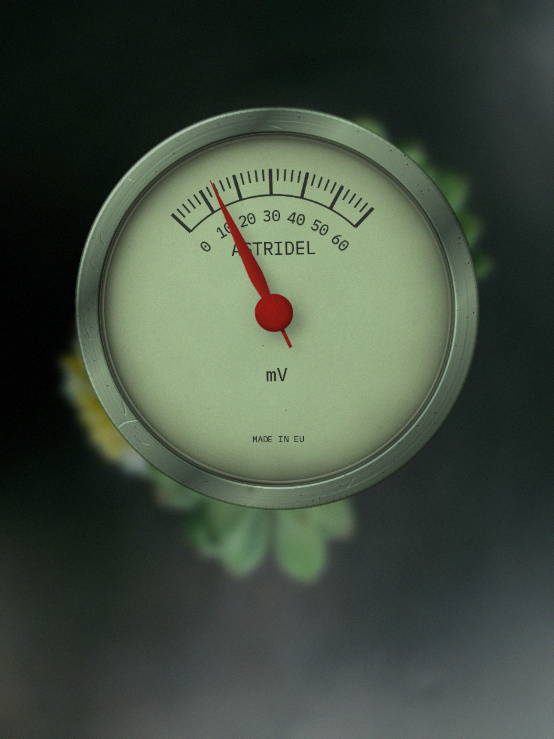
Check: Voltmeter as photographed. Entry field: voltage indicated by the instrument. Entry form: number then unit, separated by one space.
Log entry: 14 mV
